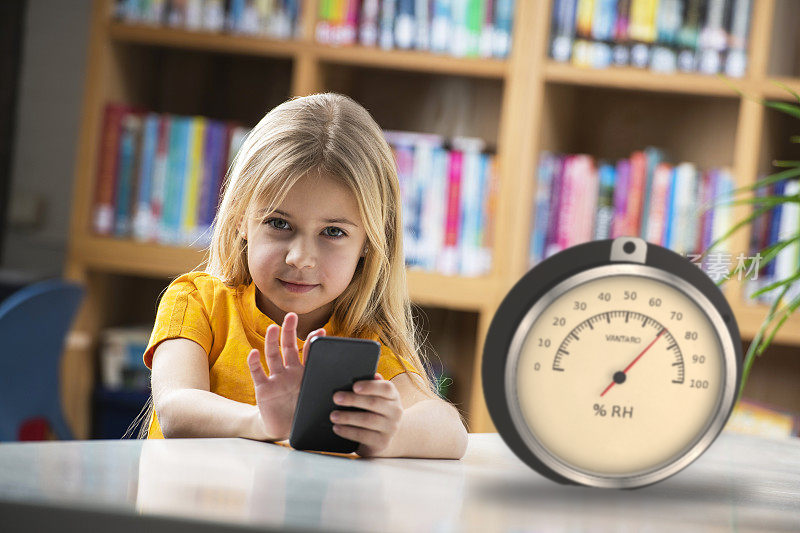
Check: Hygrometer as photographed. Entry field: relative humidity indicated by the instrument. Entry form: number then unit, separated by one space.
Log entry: 70 %
